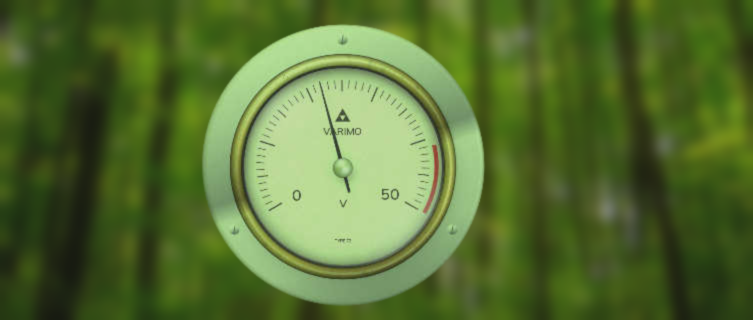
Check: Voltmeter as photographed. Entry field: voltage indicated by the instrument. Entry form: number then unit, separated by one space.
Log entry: 22 V
